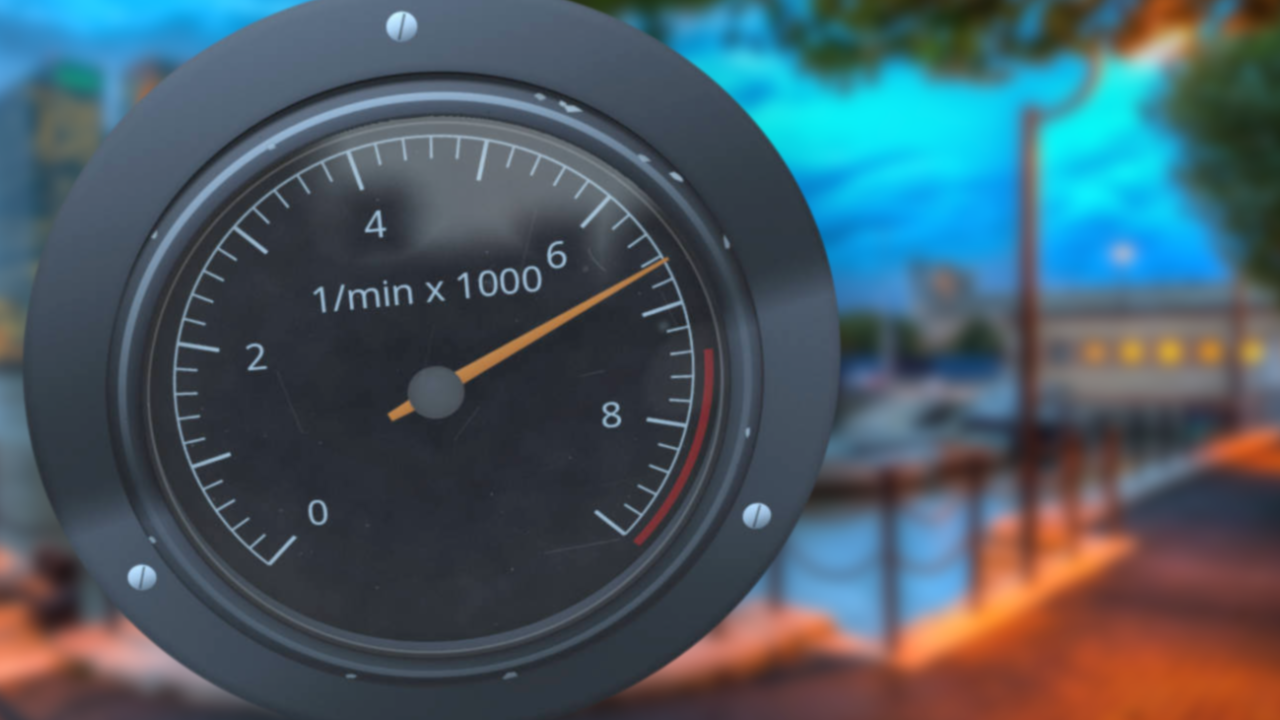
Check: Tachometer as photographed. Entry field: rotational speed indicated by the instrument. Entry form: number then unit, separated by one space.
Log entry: 6600 rpm
